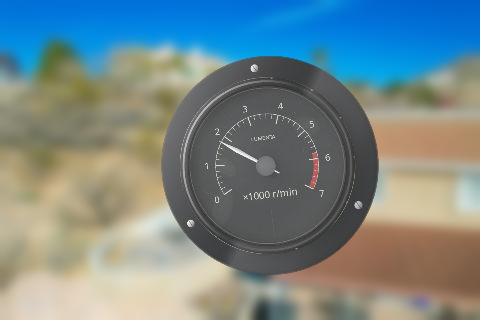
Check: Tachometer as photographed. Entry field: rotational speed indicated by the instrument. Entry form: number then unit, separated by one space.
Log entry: 1800 rpm
